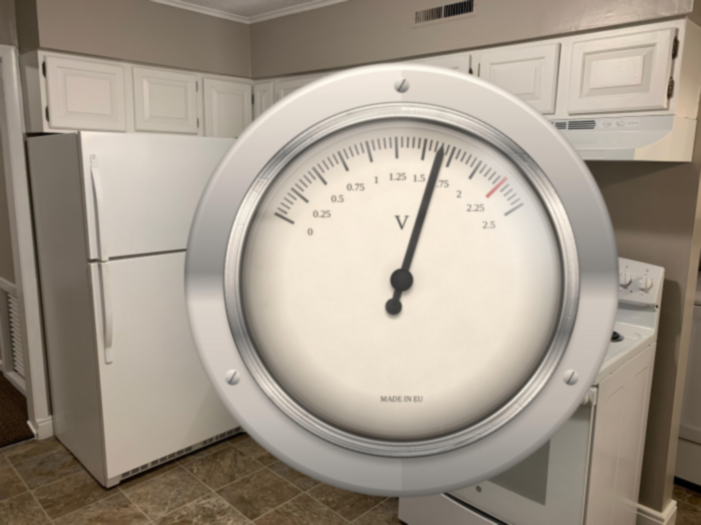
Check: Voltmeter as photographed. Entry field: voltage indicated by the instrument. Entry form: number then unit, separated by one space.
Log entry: 1.65 V
